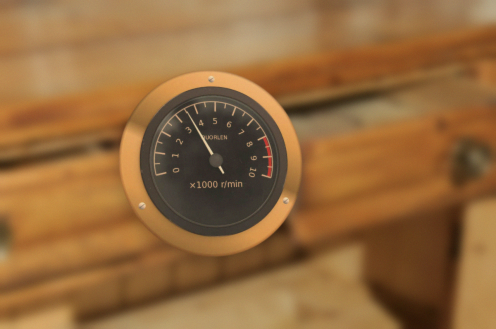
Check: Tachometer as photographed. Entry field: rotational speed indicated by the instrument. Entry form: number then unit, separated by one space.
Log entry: 3500 rpm
